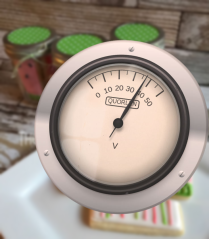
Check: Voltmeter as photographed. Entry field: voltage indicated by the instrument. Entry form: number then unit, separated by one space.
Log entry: 37.5 V
